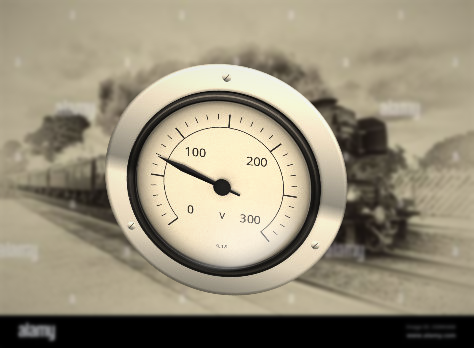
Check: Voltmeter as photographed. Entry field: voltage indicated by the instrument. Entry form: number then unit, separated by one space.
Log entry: 70 V
